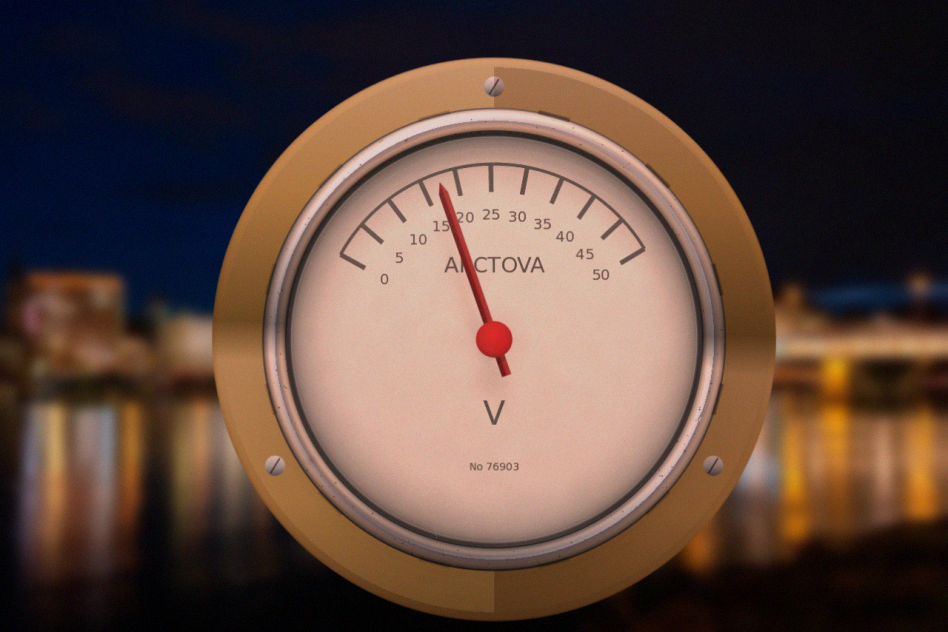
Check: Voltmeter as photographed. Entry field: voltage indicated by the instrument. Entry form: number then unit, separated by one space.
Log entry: 17.5 V
